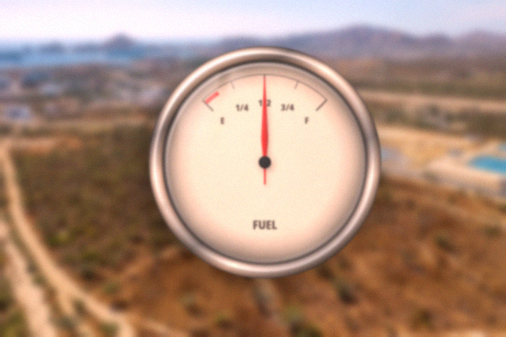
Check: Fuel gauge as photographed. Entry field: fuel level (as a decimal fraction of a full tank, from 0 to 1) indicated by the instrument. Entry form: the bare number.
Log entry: 0.5
